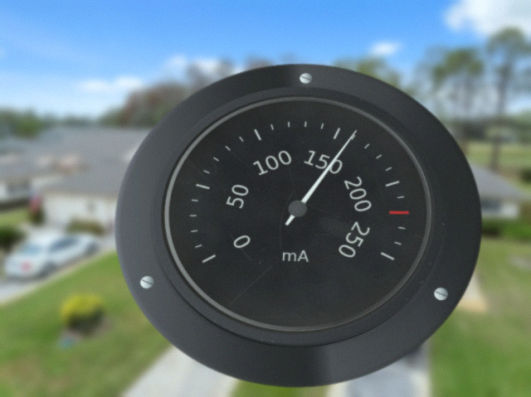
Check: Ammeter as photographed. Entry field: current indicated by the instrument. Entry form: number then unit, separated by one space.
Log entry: 160 mA
